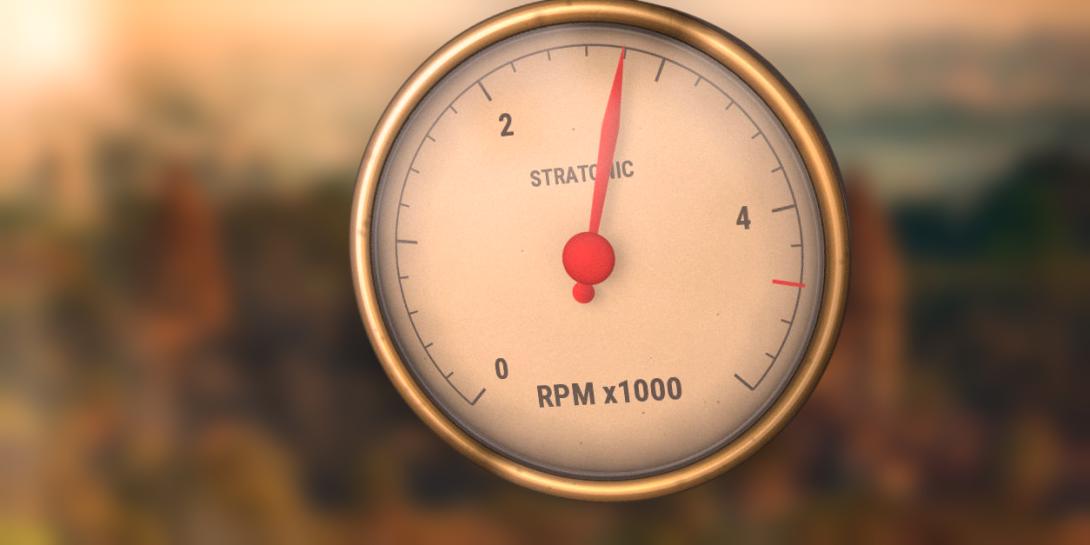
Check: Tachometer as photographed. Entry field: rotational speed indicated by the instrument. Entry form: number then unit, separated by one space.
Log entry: 2800 rpm
